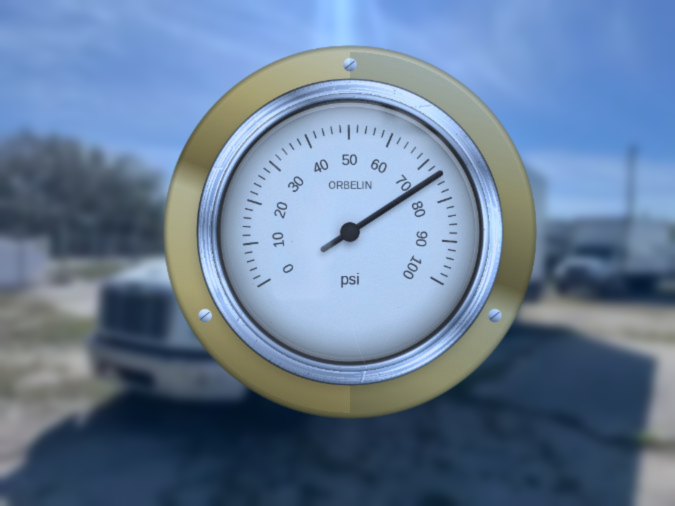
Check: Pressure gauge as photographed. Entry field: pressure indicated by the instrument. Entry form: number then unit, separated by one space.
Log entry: 74 psi
